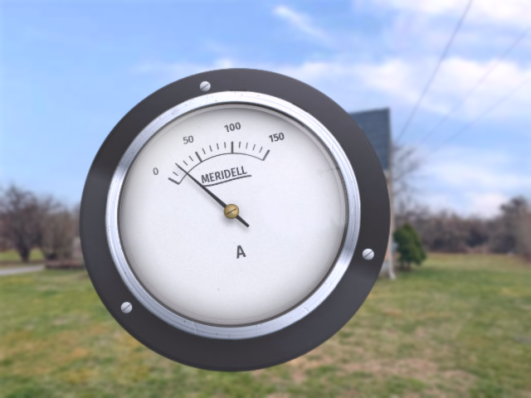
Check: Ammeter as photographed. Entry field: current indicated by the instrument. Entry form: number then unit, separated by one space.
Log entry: 20 A
